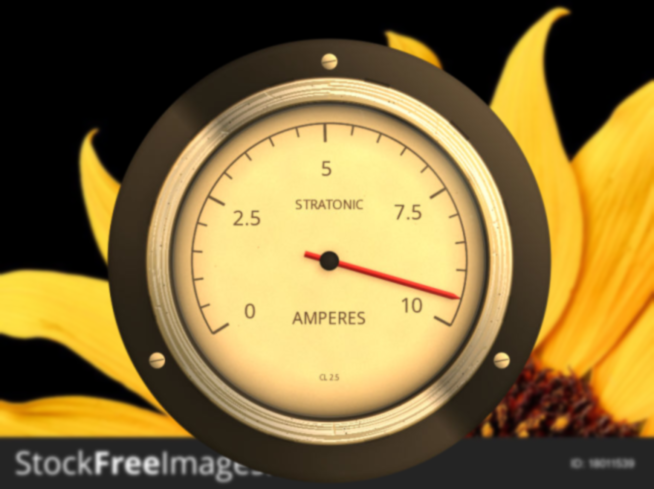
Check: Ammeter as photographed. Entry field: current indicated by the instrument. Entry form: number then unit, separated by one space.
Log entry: 9.5 A
